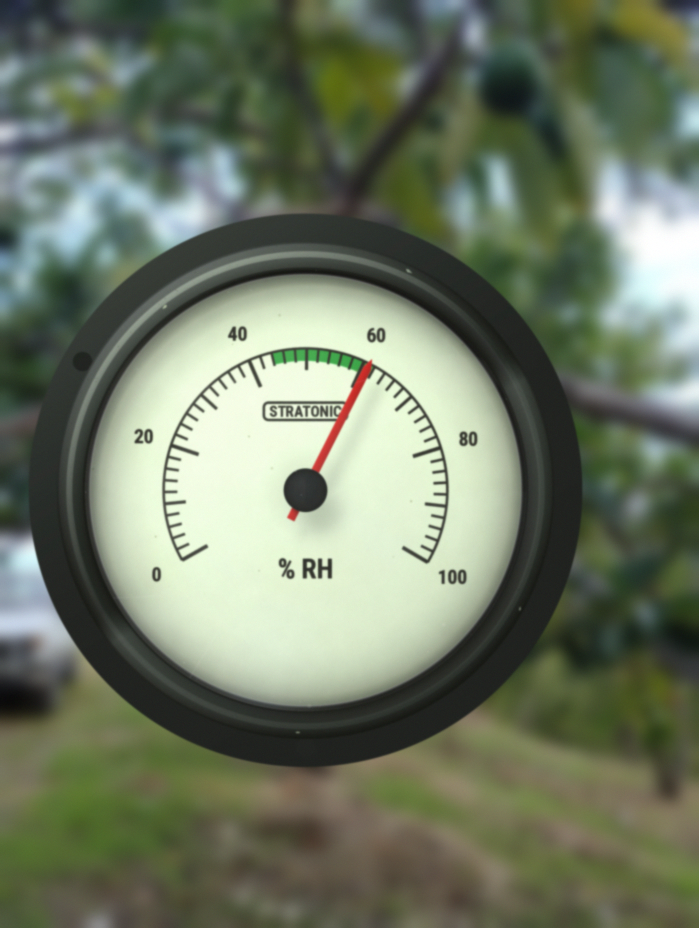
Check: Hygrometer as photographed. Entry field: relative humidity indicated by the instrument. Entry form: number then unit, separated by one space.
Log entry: 61 %
